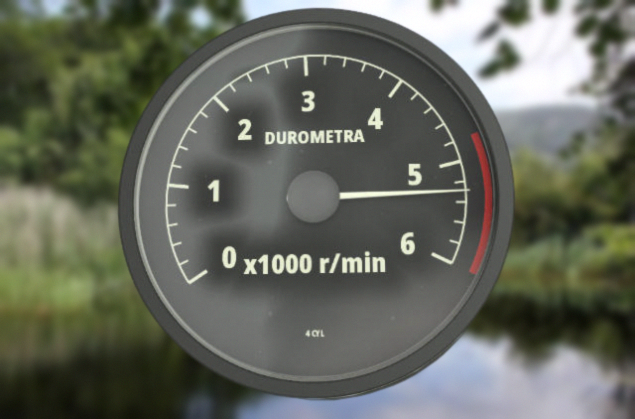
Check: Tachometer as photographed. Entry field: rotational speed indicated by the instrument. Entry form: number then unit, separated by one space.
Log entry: 5300 rpm
